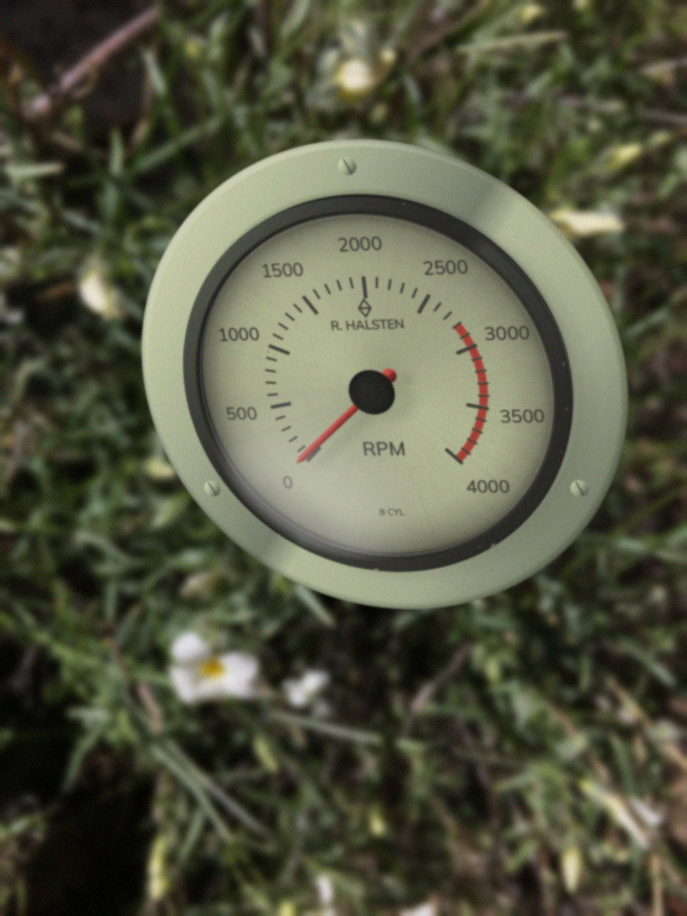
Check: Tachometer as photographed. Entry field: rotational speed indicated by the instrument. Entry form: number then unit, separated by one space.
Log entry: 50 rpm
